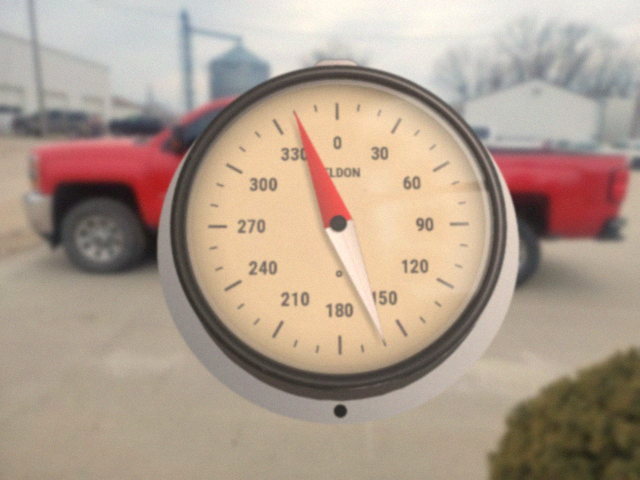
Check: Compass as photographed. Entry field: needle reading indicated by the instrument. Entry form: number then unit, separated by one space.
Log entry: 340 °
